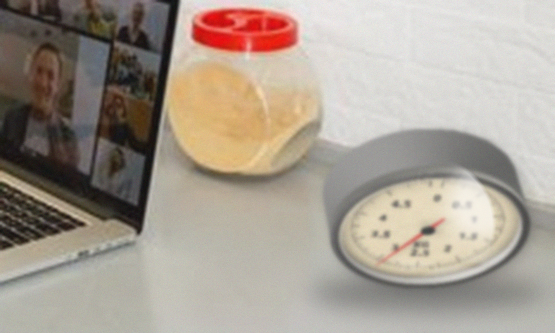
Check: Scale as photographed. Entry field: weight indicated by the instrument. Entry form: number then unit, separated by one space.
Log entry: 3 kg
